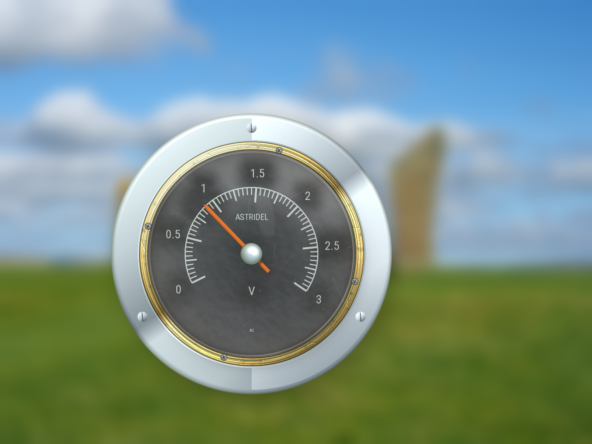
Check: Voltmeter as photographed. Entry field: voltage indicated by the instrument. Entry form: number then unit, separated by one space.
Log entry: 0.9 V
